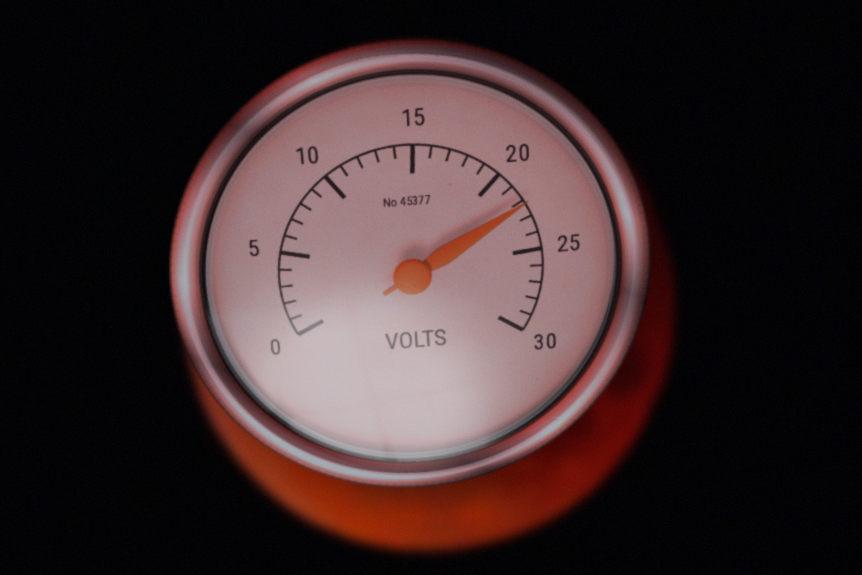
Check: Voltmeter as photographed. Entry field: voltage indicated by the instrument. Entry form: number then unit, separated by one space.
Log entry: 22 V
